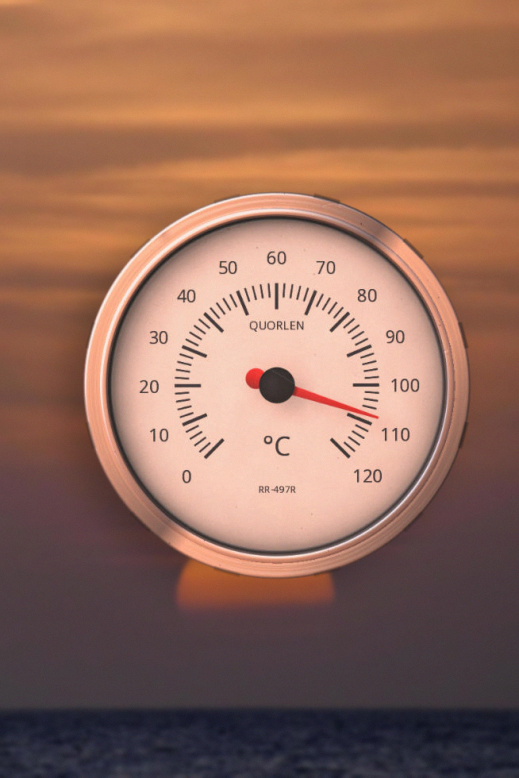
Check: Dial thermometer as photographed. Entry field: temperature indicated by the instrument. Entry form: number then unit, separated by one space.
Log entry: 108 °C
